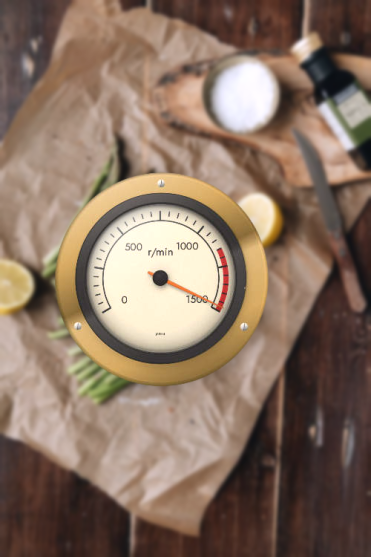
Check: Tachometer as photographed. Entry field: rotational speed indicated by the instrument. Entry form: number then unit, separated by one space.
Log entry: 1475 rpm
